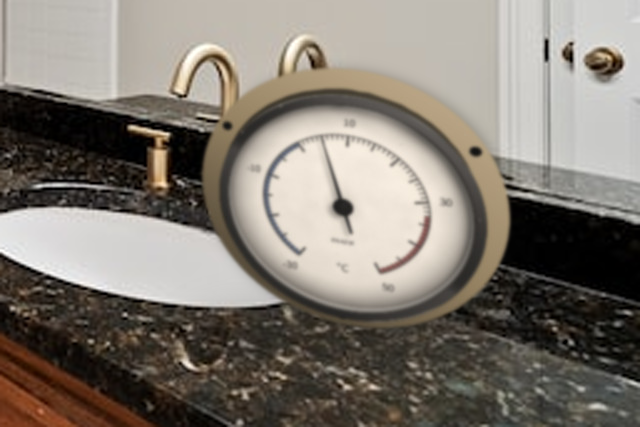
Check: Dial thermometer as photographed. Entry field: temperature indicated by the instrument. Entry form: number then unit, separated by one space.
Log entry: 5 °C
